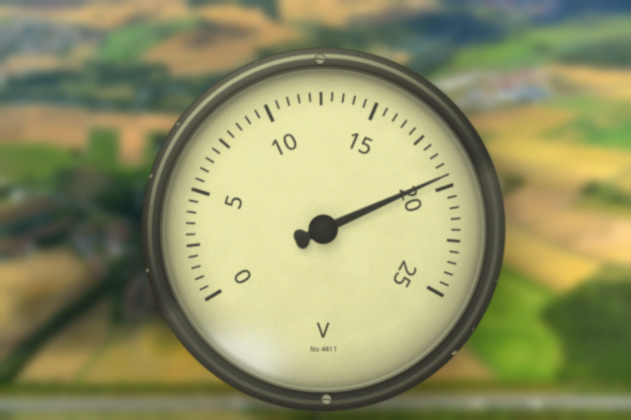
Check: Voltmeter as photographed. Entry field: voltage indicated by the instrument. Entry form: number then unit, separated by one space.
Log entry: 19.5 V
